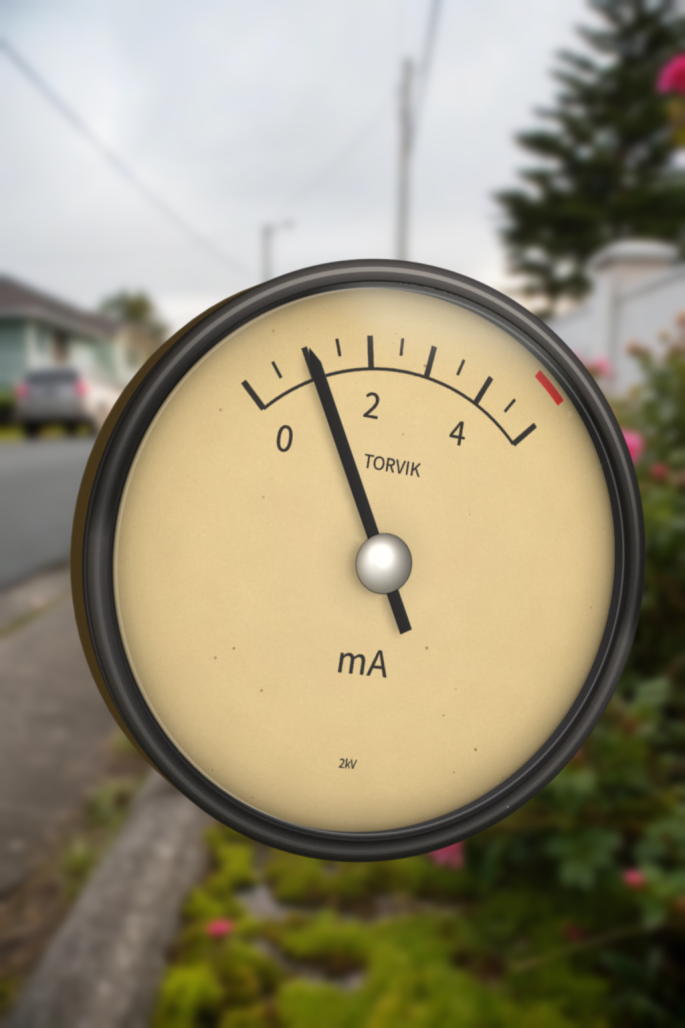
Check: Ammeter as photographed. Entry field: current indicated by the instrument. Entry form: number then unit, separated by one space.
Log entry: 1 mA
